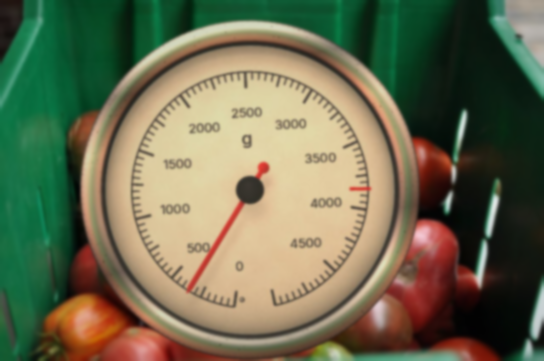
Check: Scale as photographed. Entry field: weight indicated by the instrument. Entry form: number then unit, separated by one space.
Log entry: 350 g
